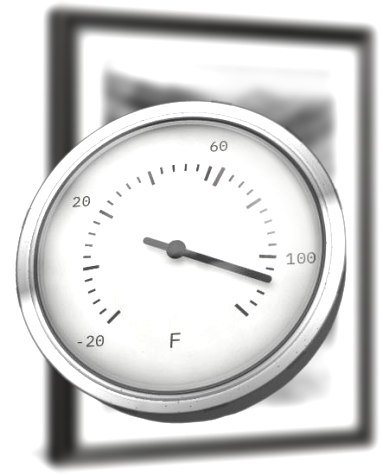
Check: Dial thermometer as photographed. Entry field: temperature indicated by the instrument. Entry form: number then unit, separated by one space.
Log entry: 108 °F
